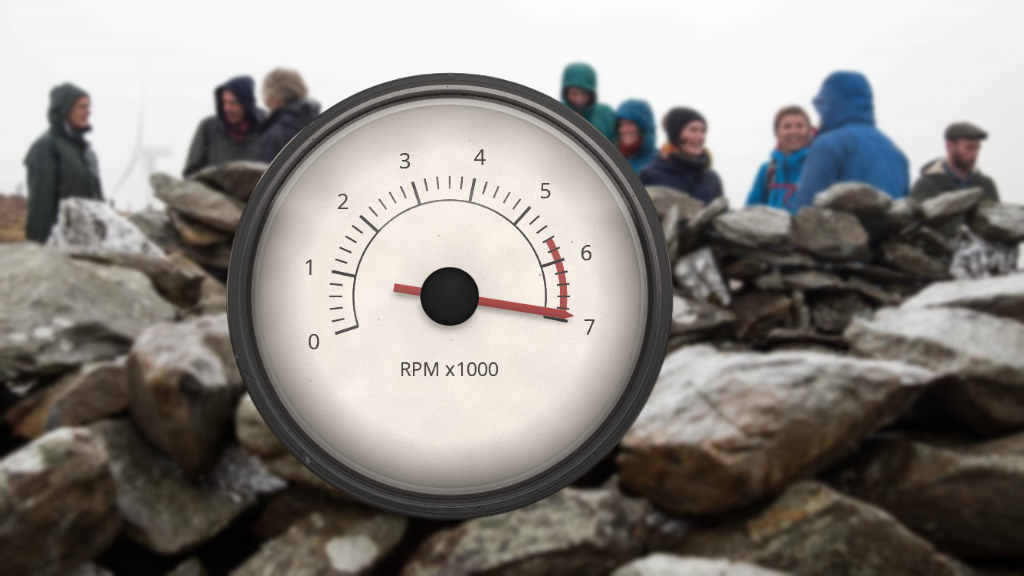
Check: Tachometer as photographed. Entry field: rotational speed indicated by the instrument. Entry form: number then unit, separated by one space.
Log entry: 6900 rpm
